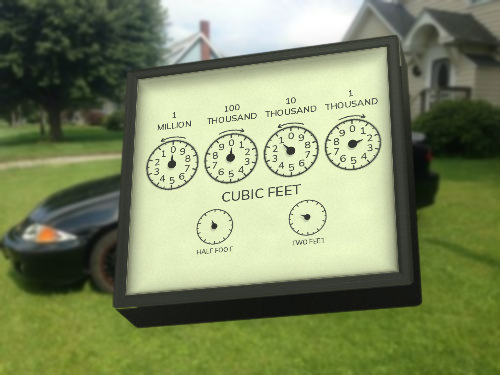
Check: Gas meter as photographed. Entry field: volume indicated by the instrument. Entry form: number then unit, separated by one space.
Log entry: 1200 ft³
